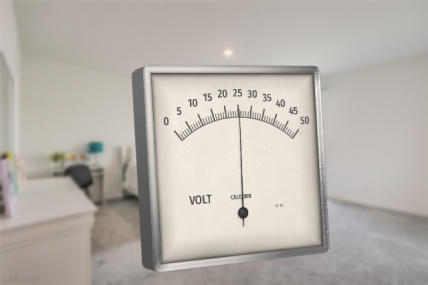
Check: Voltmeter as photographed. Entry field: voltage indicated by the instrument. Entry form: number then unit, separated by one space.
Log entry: 25 V
